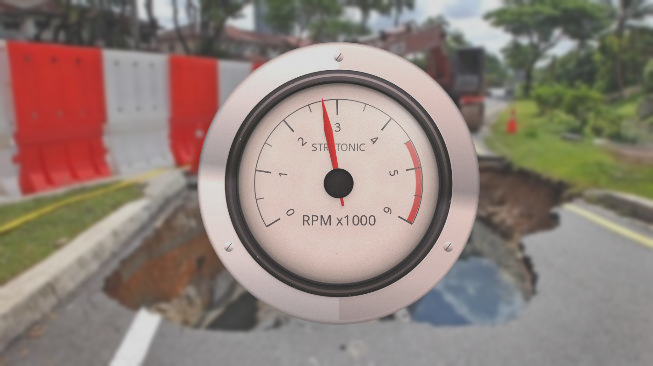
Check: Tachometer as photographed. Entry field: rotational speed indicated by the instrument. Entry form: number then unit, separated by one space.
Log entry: 2750 rpm
